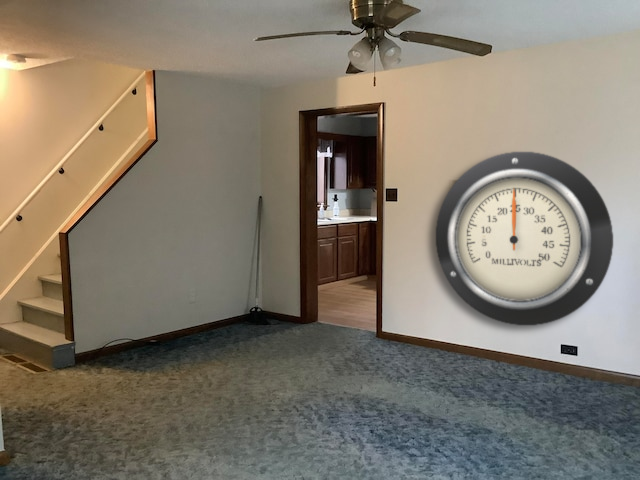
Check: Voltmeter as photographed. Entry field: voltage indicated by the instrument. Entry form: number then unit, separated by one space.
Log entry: 25 mV
